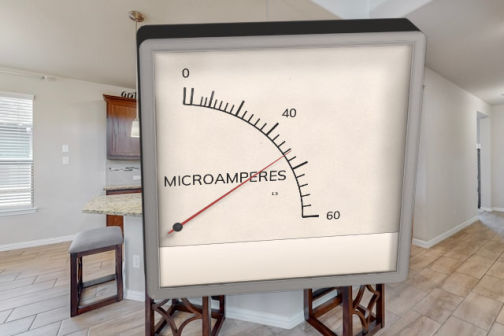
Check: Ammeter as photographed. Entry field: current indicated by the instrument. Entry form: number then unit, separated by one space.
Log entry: 46 µA
